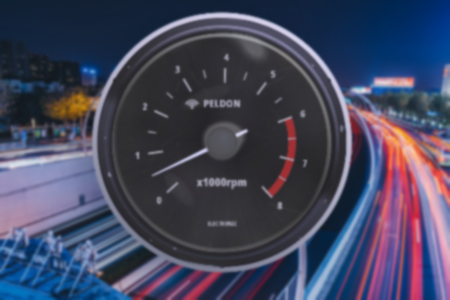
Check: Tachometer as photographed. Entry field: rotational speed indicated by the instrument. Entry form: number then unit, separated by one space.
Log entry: 500 rpm
